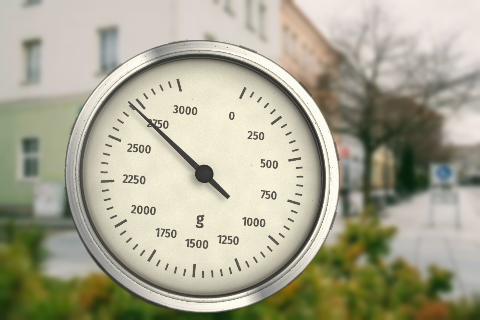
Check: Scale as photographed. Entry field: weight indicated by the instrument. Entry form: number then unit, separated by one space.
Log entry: 2700 g
